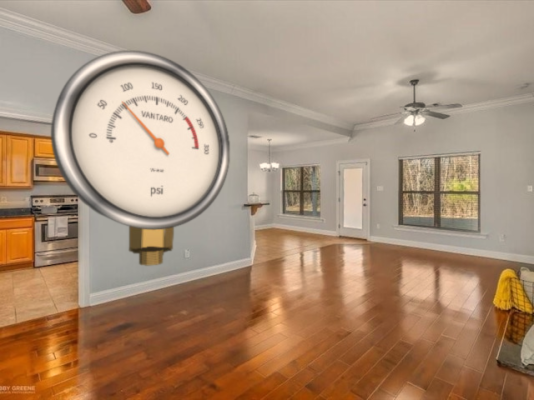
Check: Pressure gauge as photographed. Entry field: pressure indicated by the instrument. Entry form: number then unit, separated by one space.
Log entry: 75 psi
